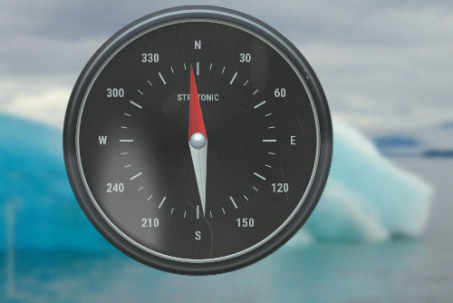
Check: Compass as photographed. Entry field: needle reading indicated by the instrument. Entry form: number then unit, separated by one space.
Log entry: 355 °
